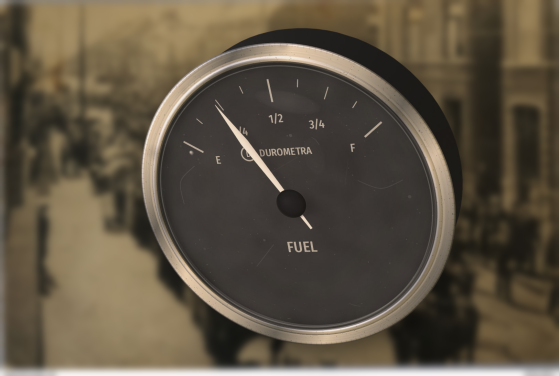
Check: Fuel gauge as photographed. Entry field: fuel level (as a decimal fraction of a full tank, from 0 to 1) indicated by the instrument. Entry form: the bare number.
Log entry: 0.25
